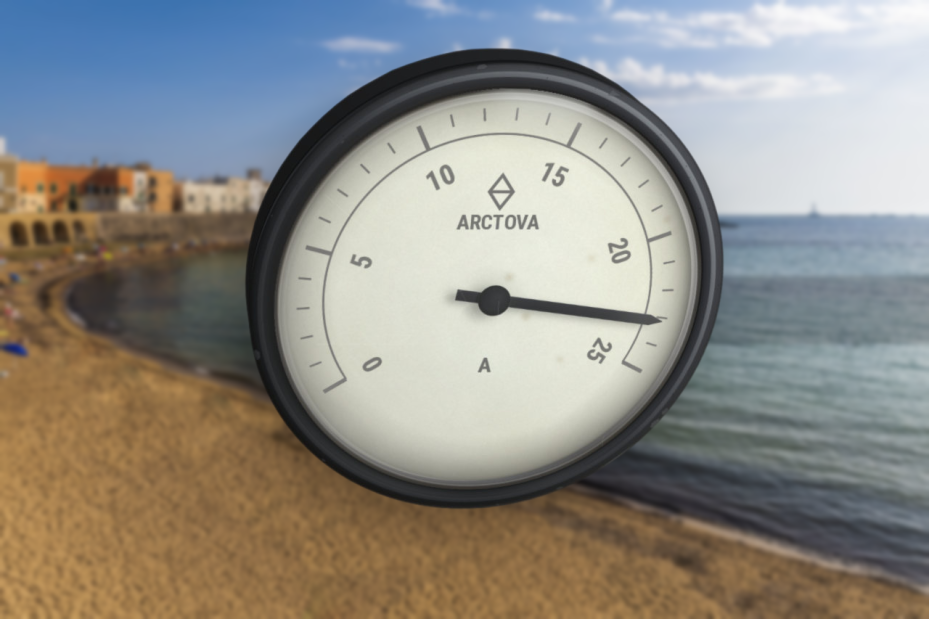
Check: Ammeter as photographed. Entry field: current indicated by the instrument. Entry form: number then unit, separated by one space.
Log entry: 23 A
